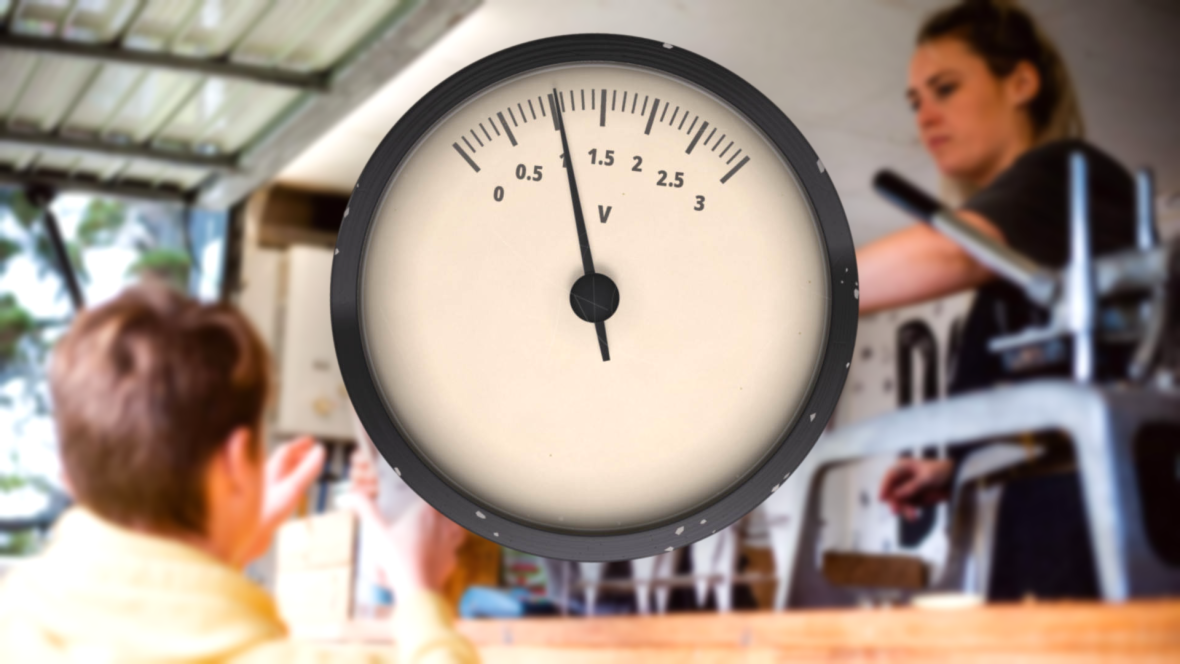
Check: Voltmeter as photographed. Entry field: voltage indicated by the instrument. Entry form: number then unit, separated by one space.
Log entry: 1.05 V
